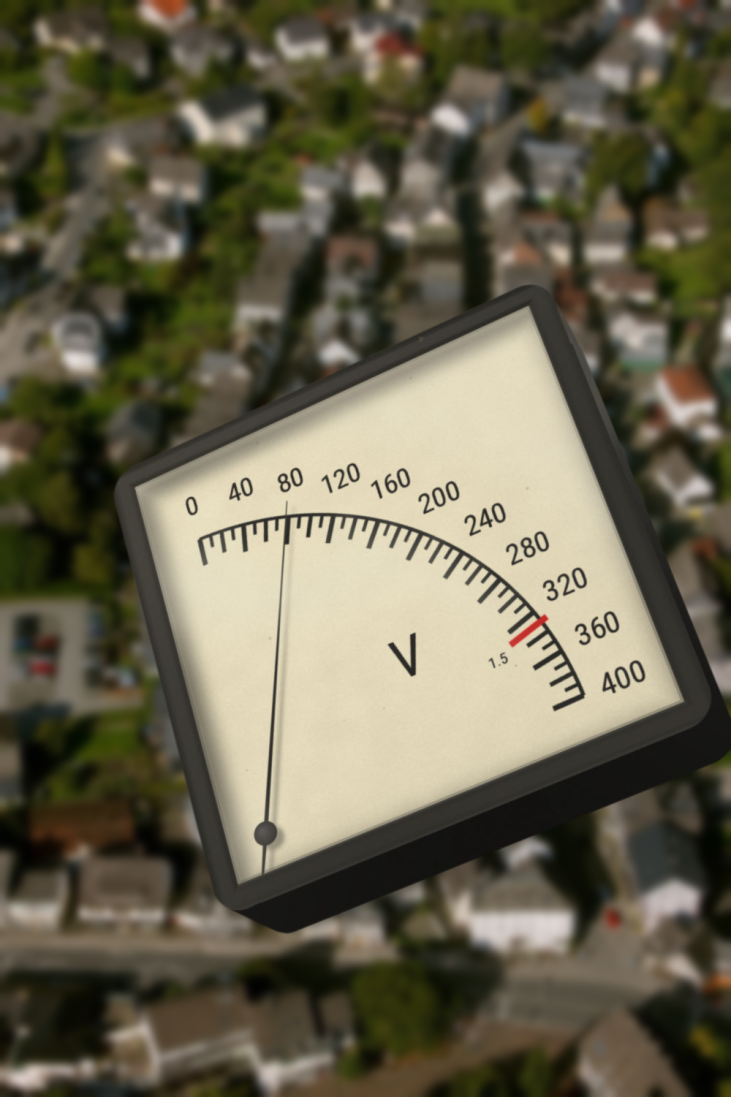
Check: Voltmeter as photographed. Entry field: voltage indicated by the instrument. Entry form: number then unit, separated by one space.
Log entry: 80 V
